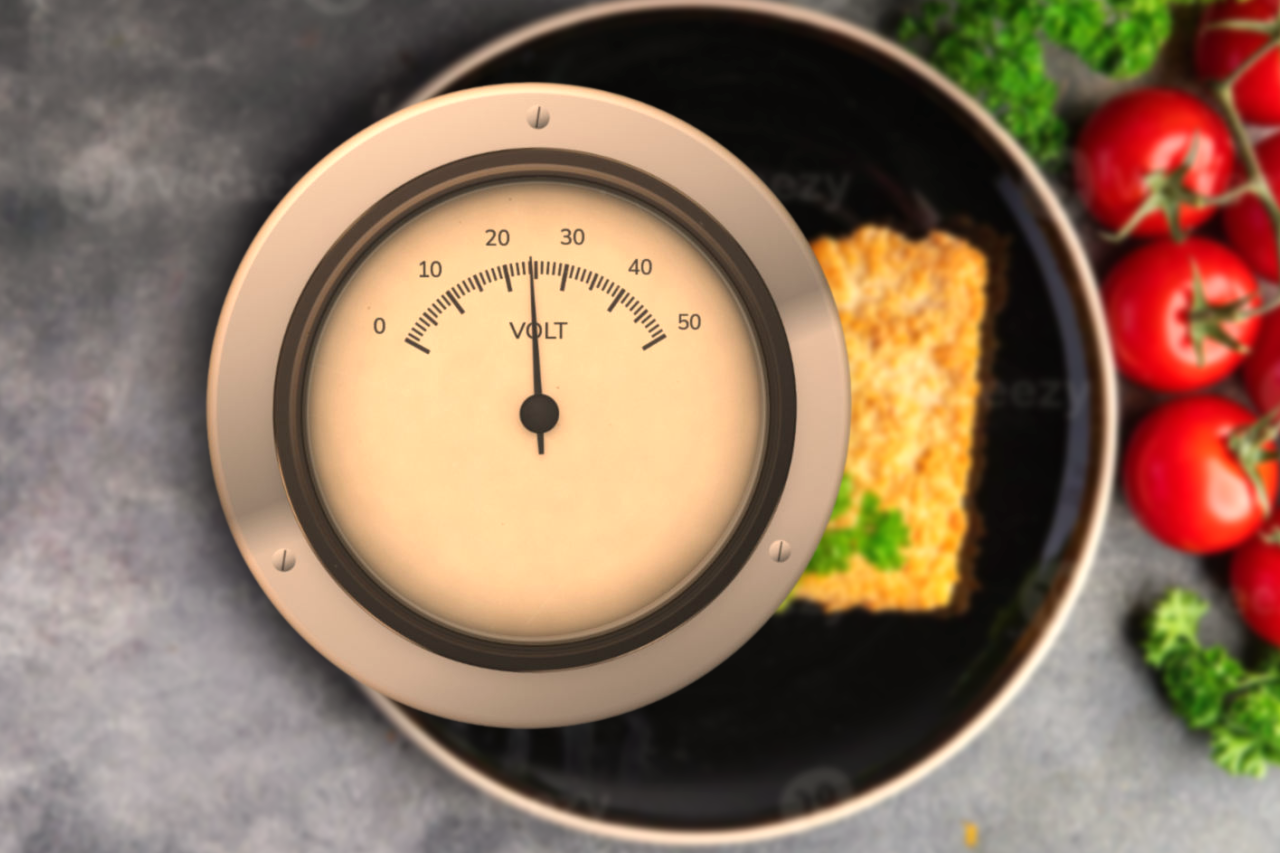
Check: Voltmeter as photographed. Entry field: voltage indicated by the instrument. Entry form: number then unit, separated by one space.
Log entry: 24 V
